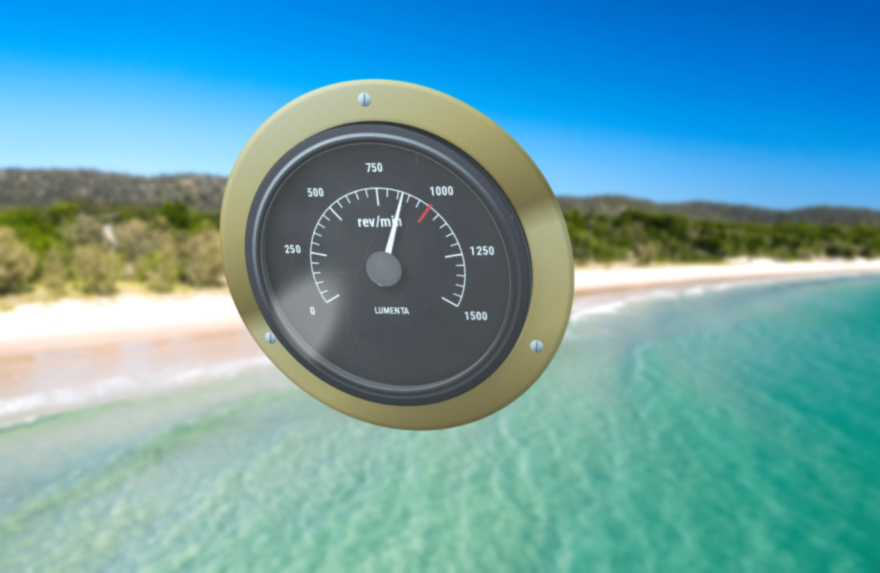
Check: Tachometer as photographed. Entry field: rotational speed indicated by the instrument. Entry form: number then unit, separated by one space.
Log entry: 875 rpm
